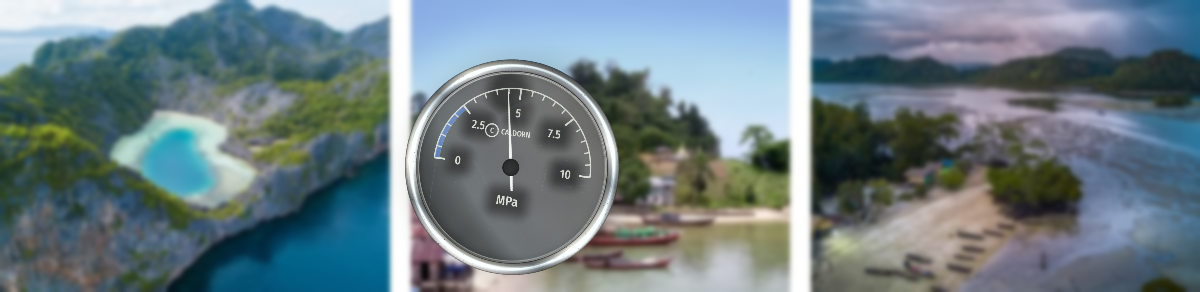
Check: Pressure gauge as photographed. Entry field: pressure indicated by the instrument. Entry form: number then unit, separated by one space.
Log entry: 4.5 MPa
